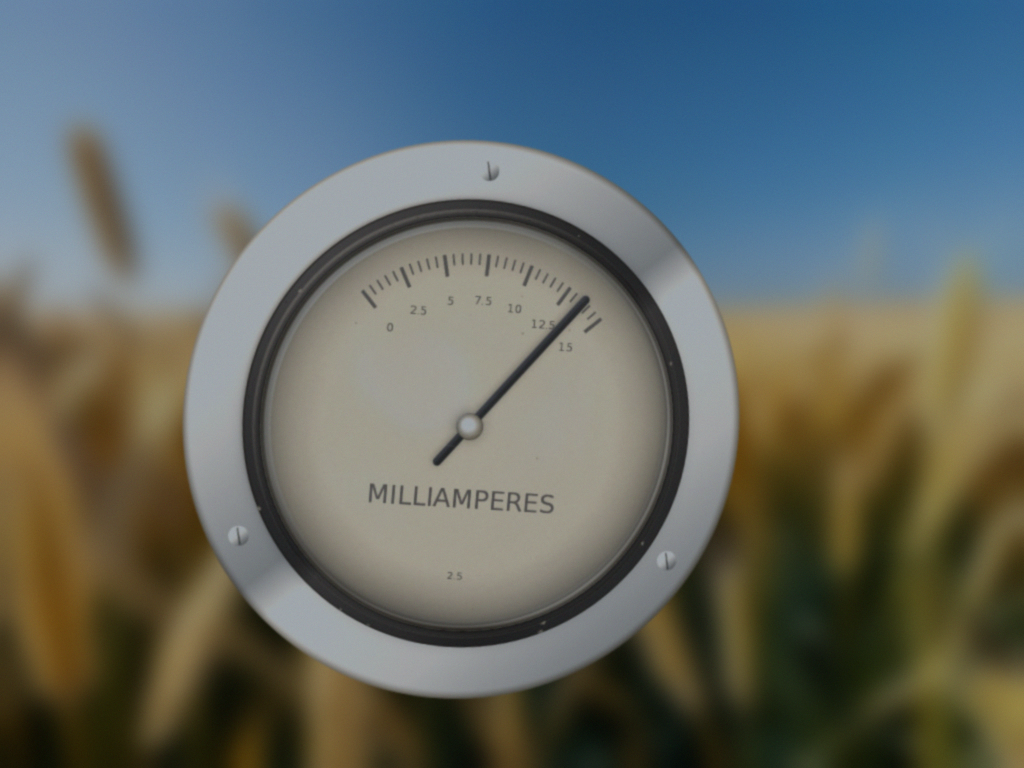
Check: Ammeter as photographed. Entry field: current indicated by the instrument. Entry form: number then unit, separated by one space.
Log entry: 13.5 mA
